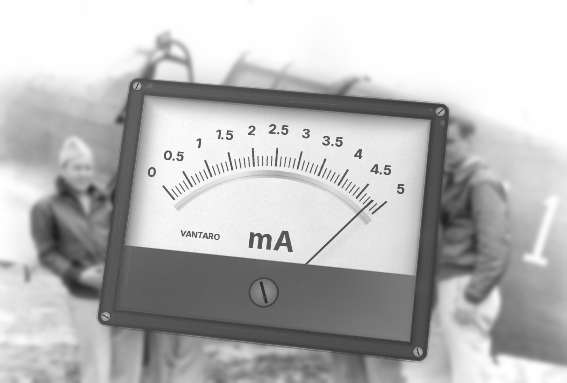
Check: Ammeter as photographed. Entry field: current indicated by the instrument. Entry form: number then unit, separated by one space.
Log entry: 4.8 mA
